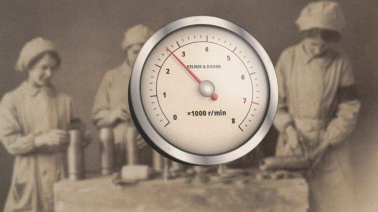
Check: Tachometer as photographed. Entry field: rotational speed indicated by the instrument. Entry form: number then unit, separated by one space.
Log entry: 2600 rpm
